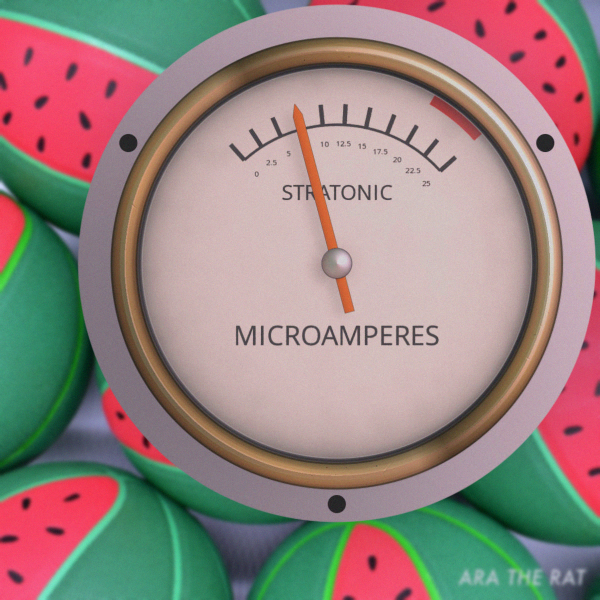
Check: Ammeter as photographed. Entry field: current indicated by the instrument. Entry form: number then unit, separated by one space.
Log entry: 7.5 µA
